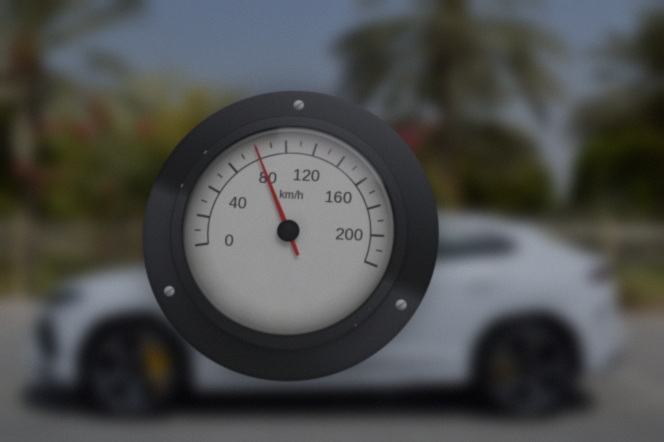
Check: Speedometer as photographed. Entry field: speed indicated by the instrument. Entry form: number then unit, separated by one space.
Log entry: 80 km/h
